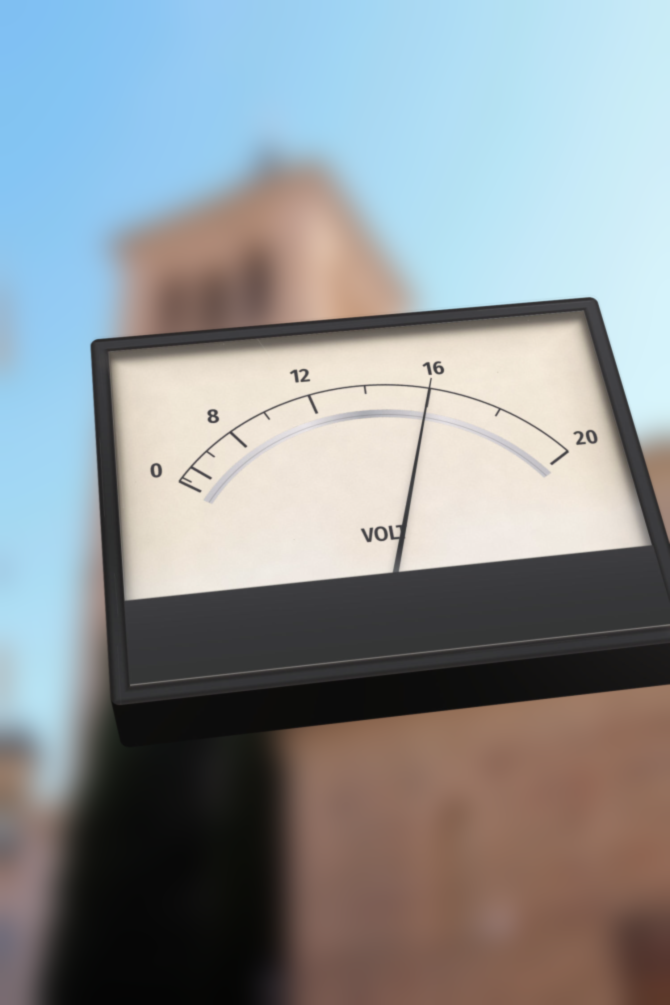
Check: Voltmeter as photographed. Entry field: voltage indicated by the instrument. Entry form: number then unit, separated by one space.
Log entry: 16 V
